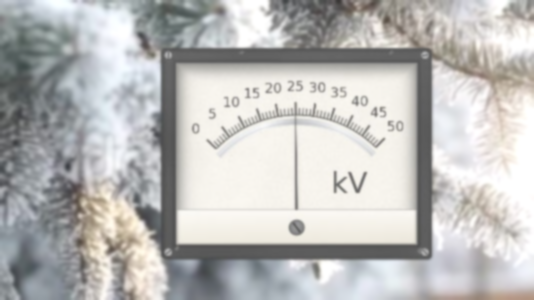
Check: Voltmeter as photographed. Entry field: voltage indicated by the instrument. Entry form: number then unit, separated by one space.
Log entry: 25 kV
